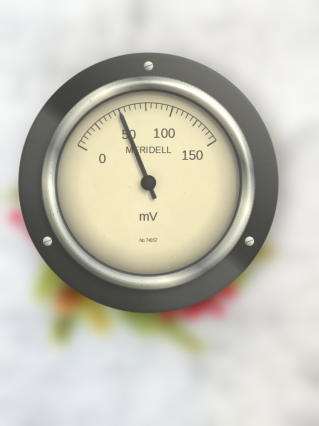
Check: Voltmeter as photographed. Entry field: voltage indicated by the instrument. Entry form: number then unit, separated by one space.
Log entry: 50 mV
